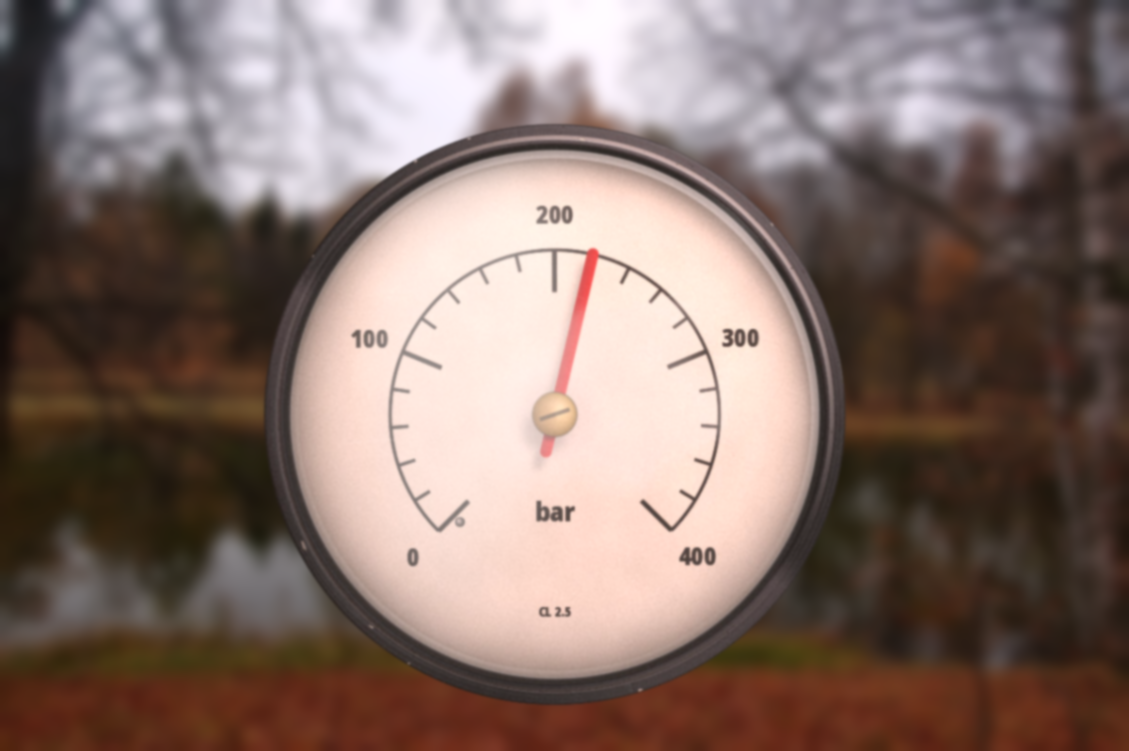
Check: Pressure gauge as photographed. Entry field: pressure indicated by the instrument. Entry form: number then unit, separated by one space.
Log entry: 220 bar
